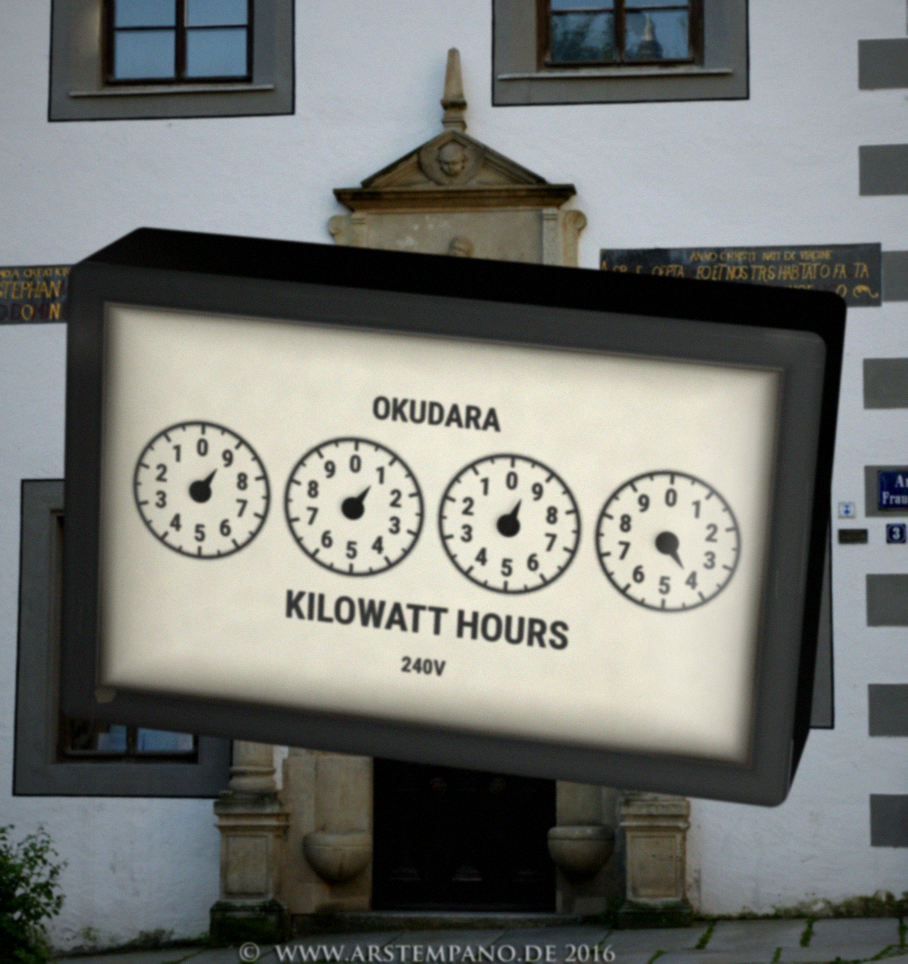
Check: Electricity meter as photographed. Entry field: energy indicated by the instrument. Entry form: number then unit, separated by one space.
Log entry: 9094 kWh
